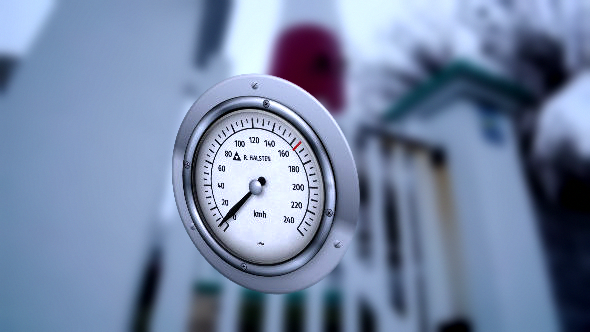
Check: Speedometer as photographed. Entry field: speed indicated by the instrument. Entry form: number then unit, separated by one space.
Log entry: 5 km/h
